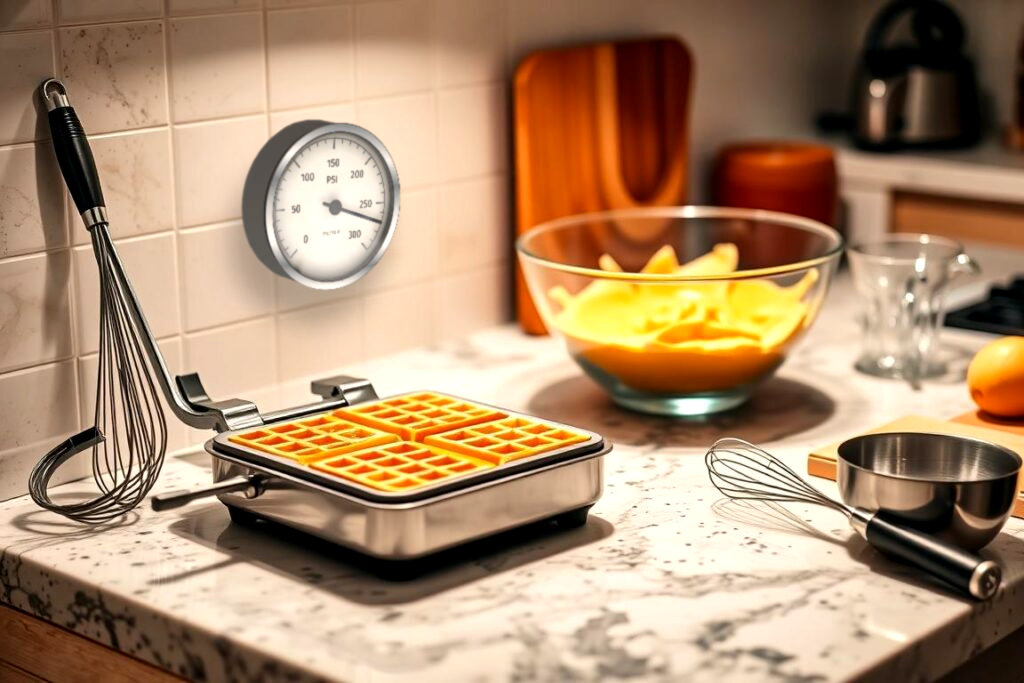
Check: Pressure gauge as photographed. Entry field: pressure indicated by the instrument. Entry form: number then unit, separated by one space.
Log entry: 270 psi
